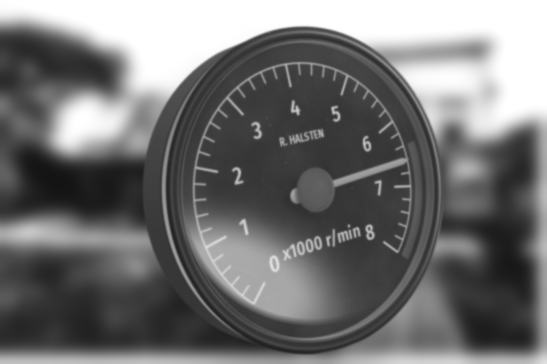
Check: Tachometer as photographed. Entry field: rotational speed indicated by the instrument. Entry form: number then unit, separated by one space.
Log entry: 6600 rpm
